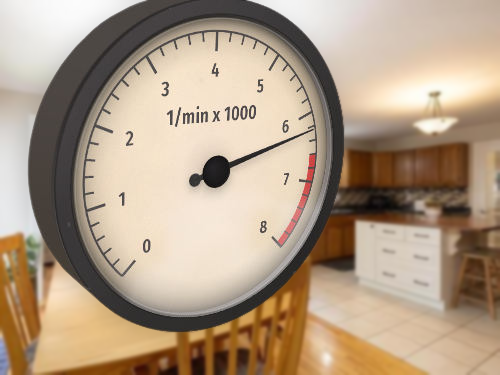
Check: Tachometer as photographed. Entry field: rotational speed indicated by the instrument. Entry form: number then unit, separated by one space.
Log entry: 6200 rpm
